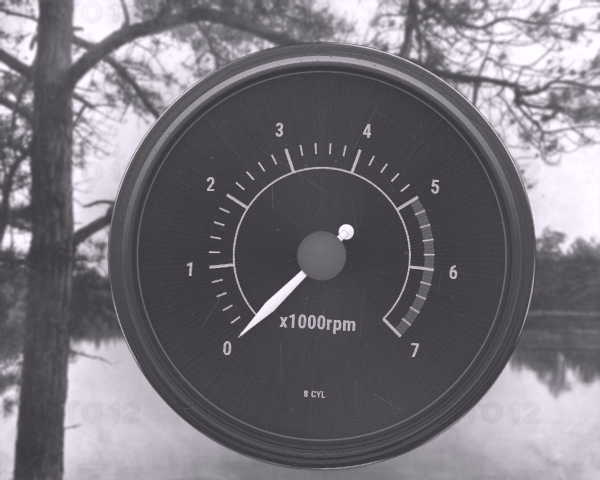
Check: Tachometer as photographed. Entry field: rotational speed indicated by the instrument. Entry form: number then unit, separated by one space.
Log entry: 0 rpm
